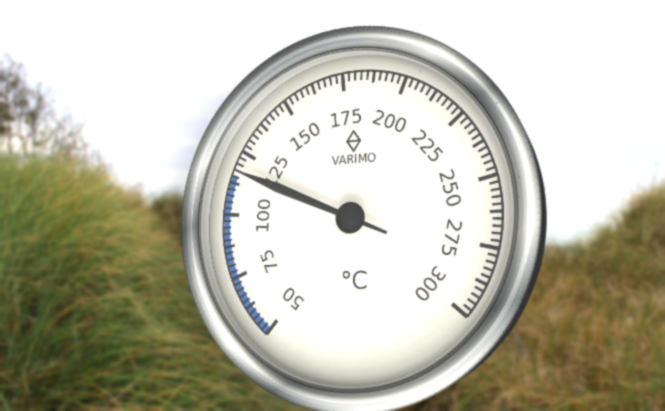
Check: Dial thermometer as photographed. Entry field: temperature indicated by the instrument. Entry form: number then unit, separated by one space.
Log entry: 117.5 °C
